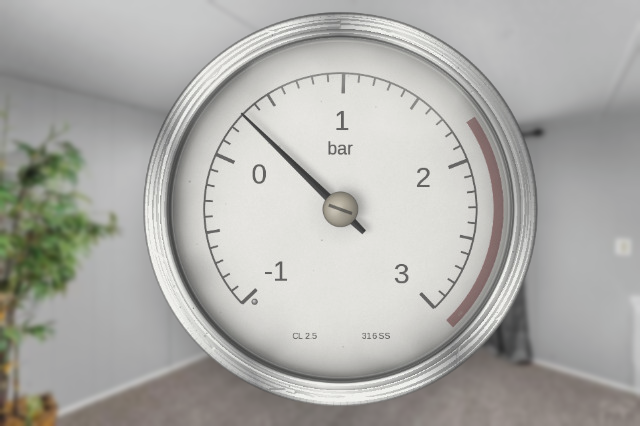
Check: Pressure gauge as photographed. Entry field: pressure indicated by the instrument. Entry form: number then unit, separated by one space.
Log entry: 0.3 bar
